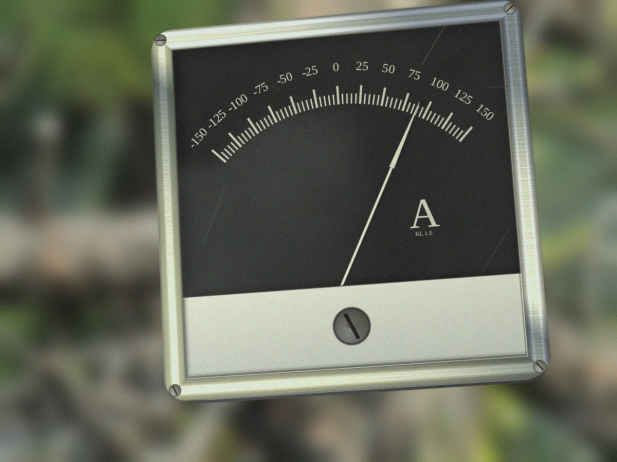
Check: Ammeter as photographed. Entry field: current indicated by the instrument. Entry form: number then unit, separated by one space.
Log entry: 90 A
